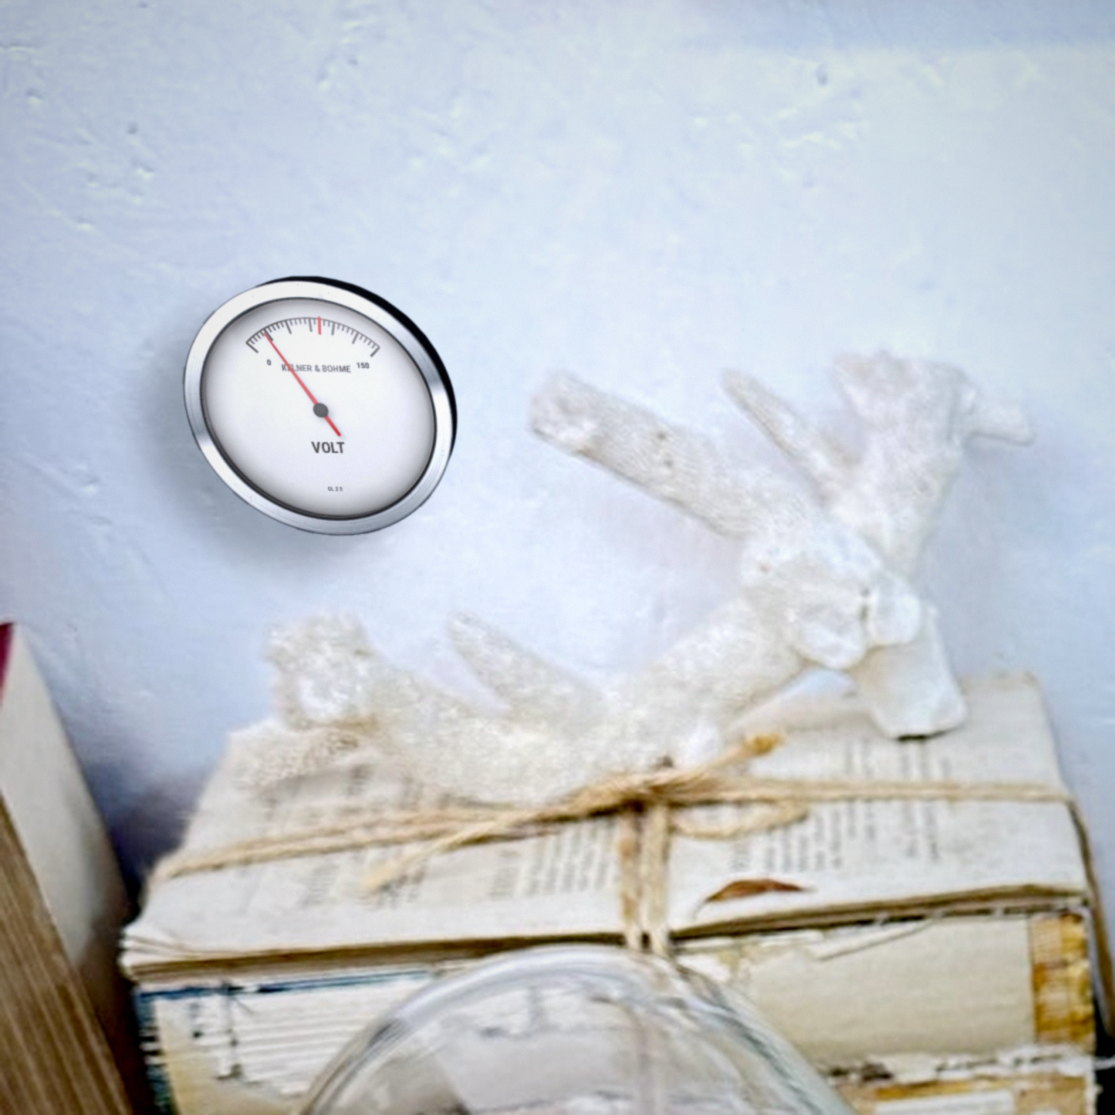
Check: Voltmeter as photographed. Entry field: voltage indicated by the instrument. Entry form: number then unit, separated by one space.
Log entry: 25 V
